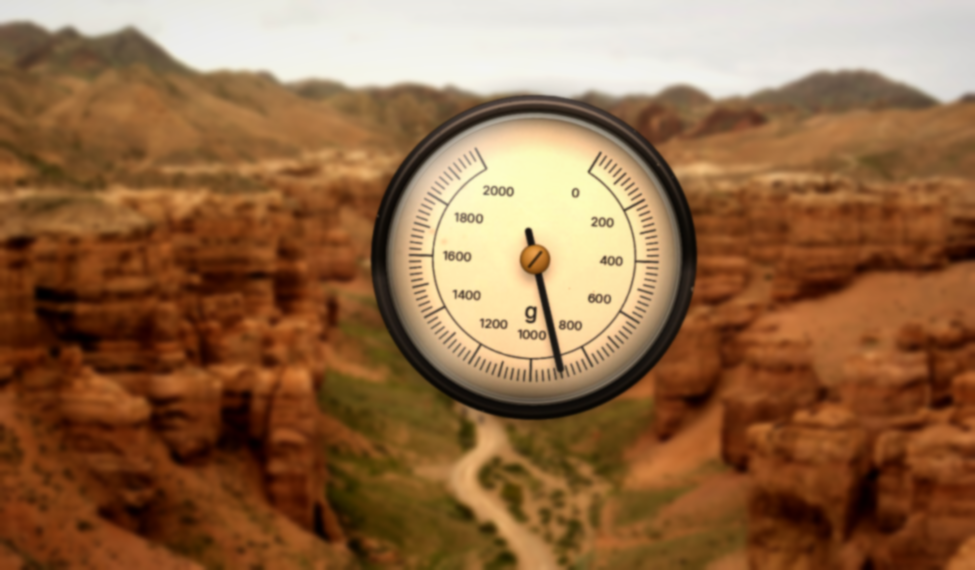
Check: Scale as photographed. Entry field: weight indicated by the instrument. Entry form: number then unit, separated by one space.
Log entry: 900 g
